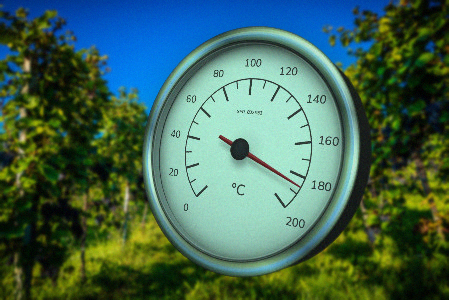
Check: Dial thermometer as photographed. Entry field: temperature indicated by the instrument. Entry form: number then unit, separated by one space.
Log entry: 185 °C
